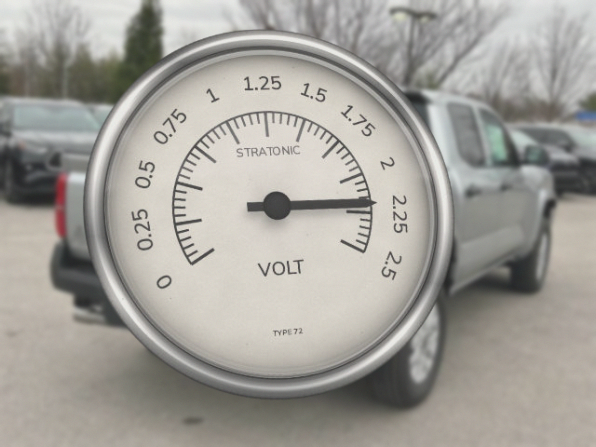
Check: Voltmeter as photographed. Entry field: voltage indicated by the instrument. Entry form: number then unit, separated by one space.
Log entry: 2.2 V
